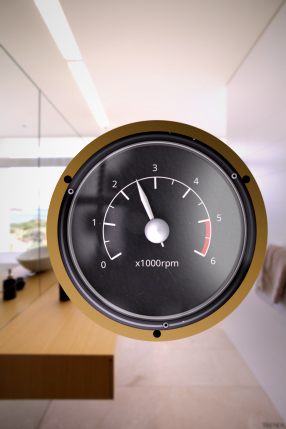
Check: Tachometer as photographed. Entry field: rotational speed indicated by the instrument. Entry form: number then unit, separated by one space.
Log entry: 2500 rpm
